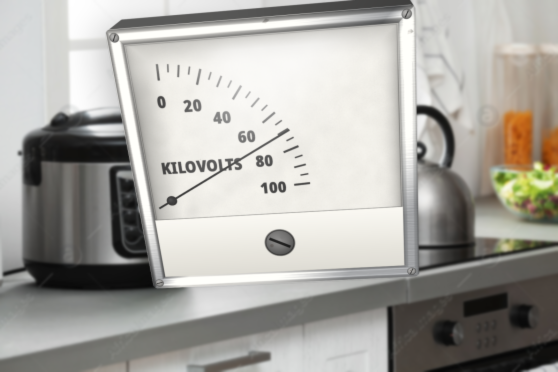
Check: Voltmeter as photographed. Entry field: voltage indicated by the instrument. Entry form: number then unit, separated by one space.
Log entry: 70 kV
